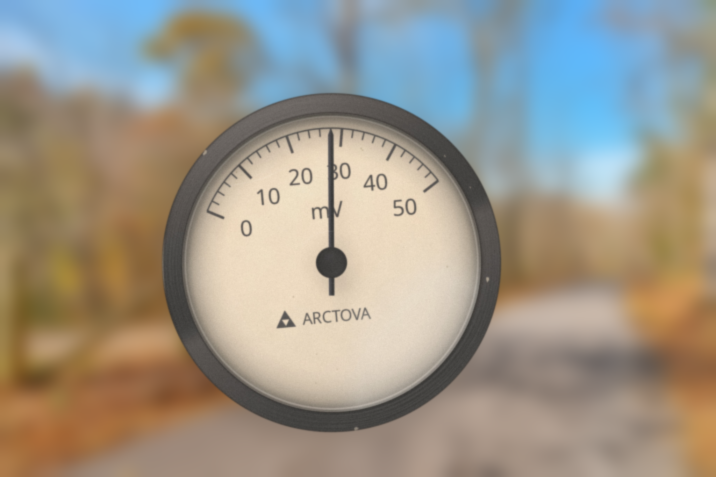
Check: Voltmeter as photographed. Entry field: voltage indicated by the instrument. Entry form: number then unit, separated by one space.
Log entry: 28 mV
